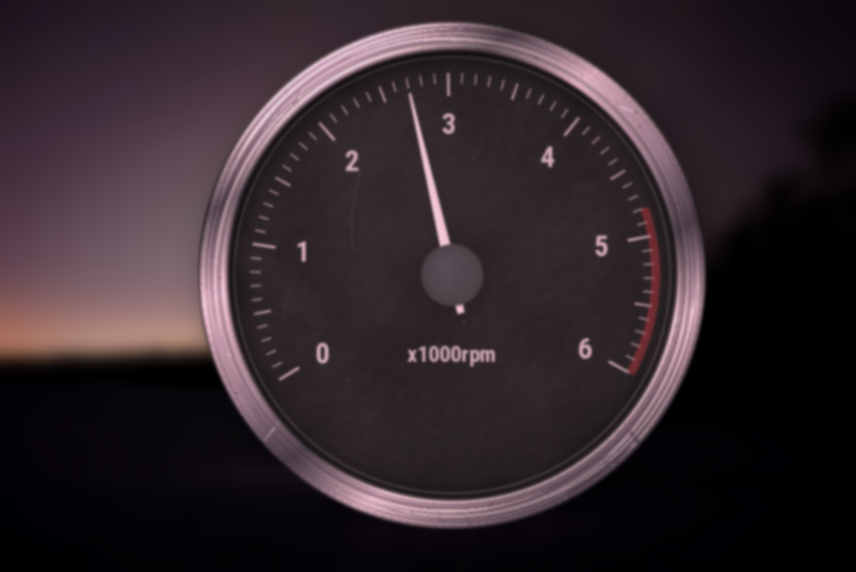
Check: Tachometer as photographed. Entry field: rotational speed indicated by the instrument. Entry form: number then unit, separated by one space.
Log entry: 2700 rpm
